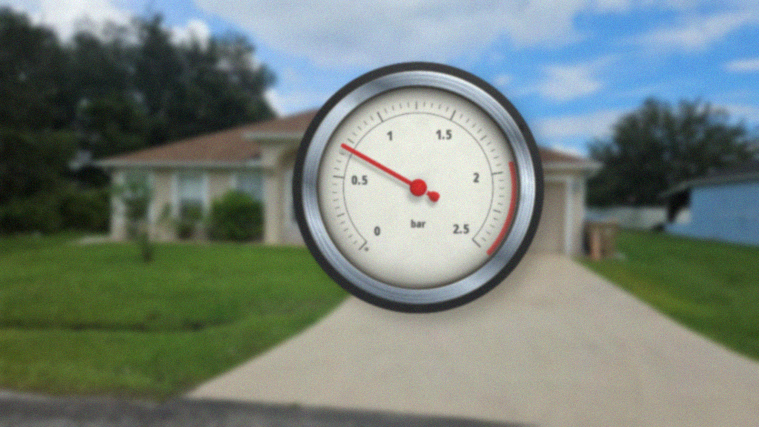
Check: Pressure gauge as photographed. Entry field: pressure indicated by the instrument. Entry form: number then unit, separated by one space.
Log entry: 0.7 bar
